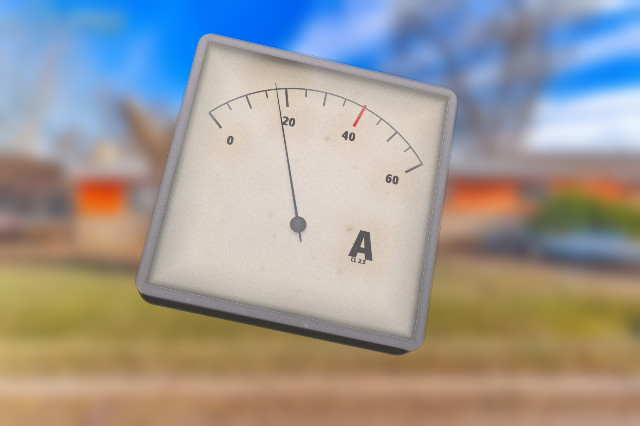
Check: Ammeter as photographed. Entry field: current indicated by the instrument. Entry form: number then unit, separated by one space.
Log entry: 17.5 A
